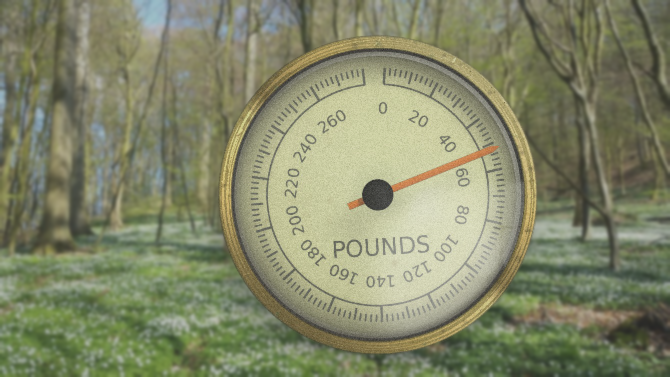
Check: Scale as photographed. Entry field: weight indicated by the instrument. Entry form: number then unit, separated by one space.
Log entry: 52 lb
